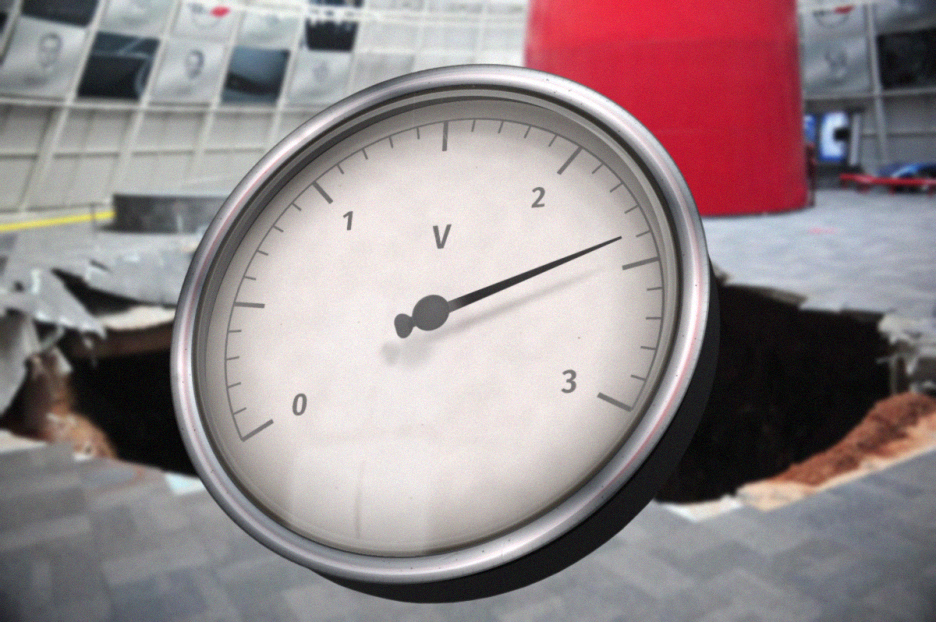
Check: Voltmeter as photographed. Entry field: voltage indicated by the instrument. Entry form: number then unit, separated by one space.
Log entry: 2.4 V
